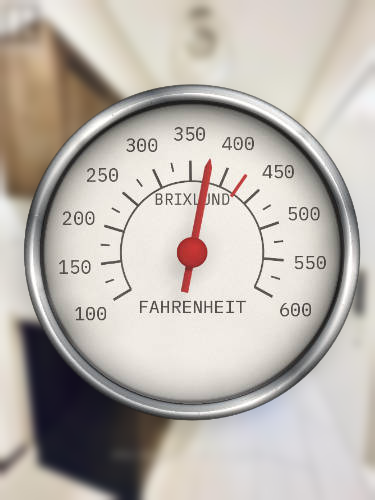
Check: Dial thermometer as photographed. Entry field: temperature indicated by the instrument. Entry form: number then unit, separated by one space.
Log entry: 375 °F
